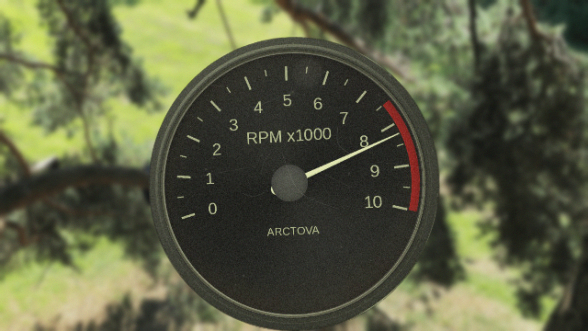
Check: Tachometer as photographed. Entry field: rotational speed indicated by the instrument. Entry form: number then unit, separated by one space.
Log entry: 8250 rpm
